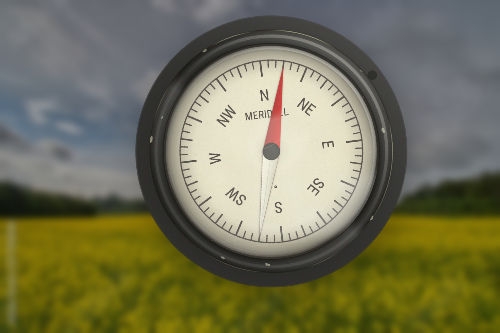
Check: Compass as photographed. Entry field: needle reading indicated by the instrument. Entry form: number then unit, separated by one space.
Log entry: 15 °
